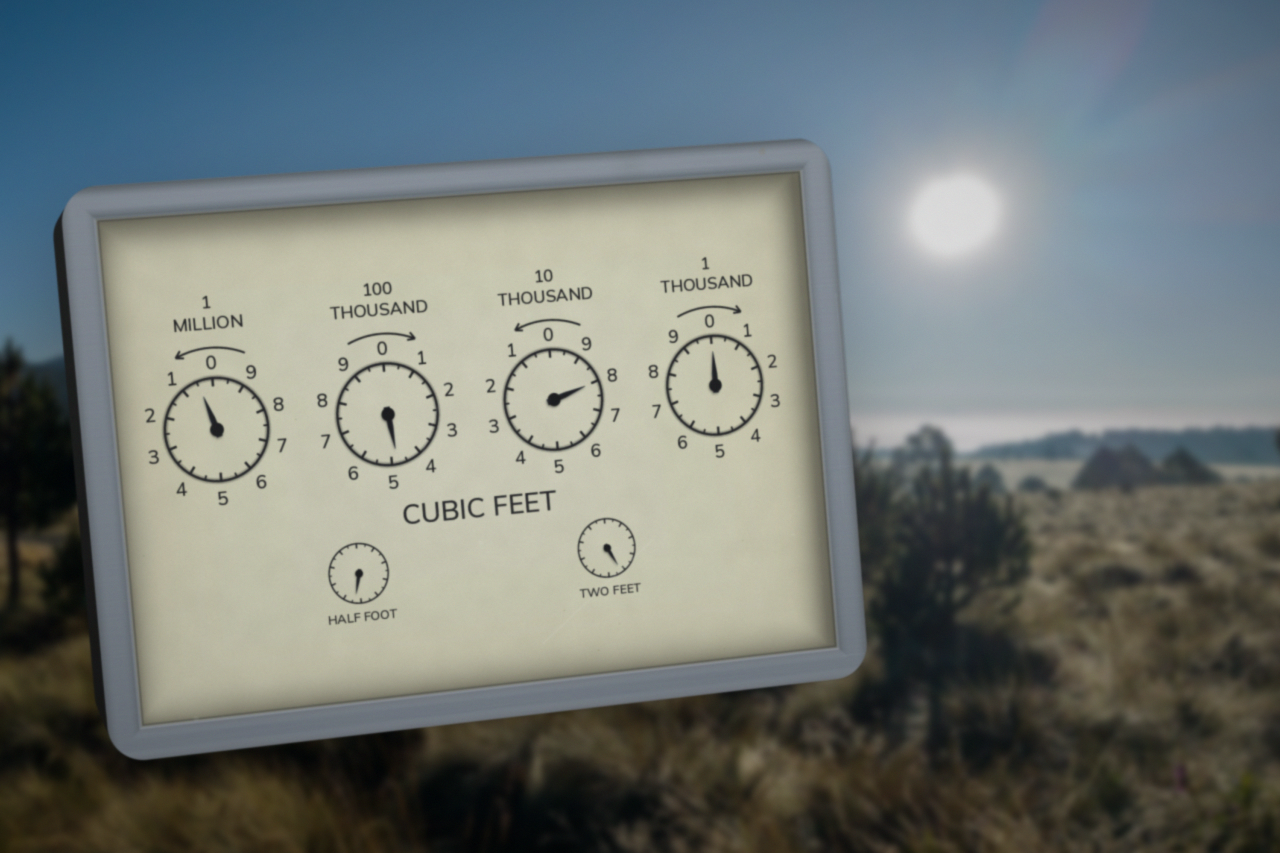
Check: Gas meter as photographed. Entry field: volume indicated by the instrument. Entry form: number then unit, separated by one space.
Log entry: 48000 ft³
